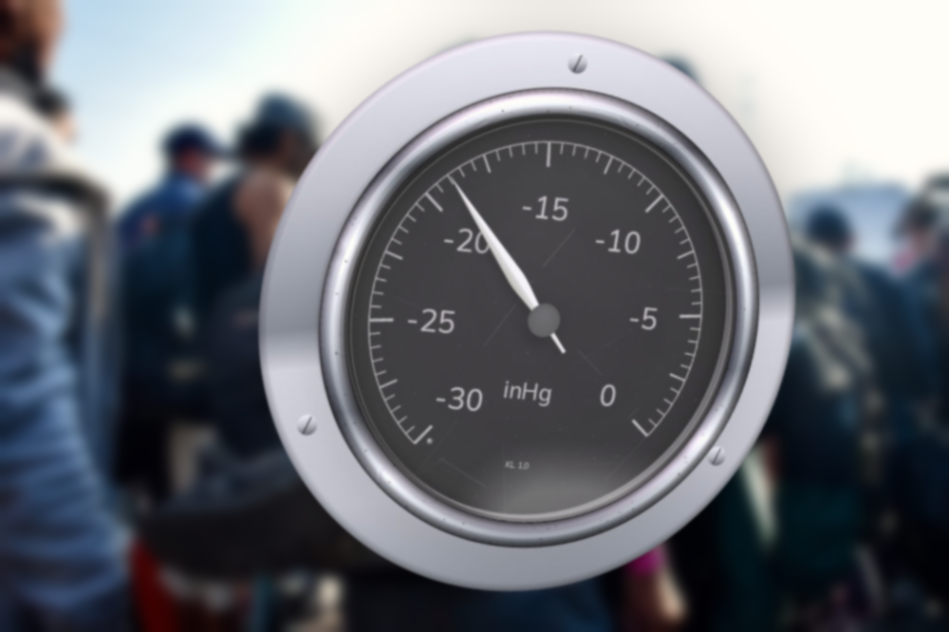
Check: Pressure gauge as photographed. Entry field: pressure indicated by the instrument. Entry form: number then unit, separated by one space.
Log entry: -19 inHg
